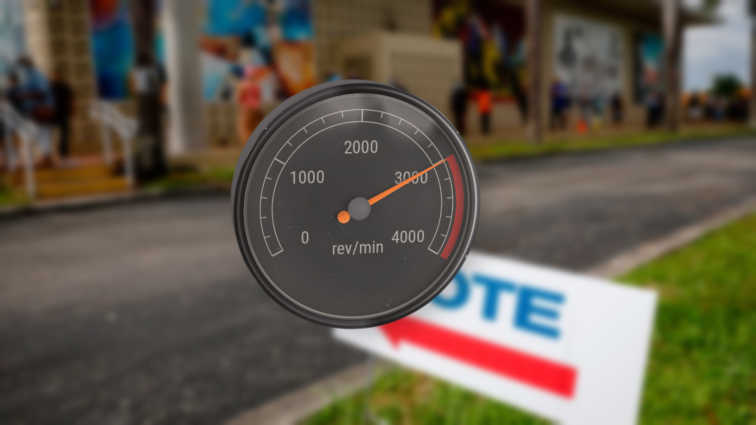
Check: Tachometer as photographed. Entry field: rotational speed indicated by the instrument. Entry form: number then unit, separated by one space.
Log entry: 3000 rpm
